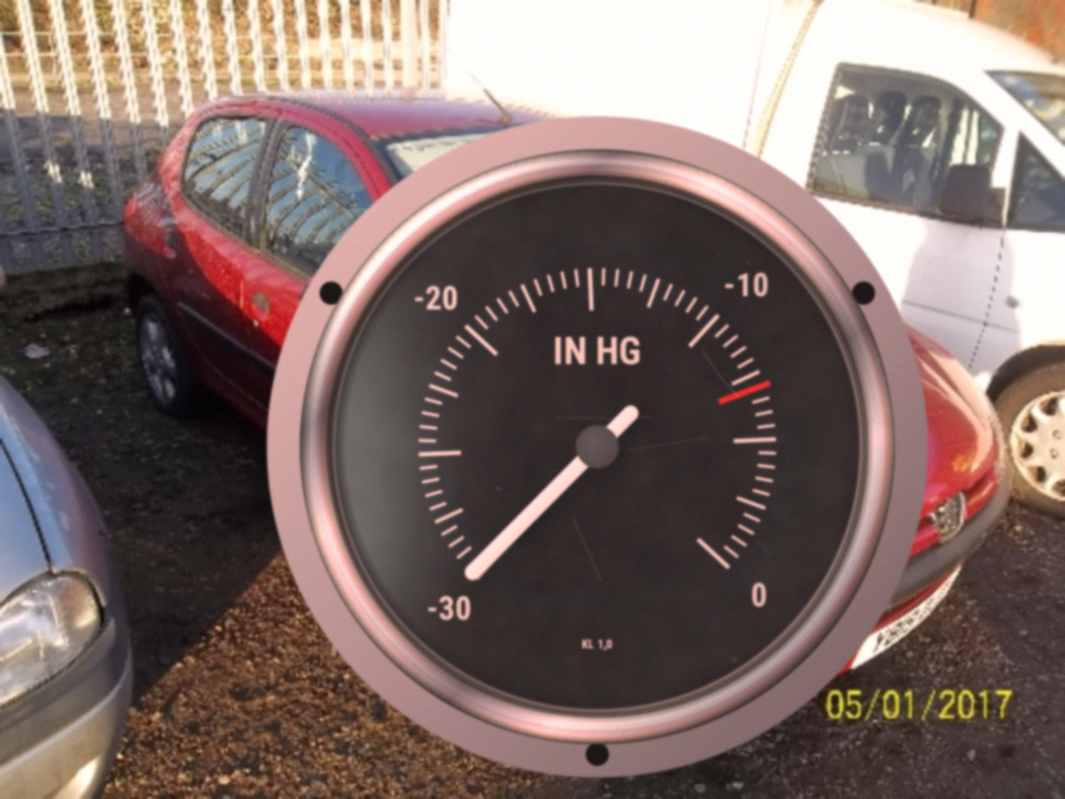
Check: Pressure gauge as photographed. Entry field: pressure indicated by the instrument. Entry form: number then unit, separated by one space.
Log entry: -29.75 inHg
